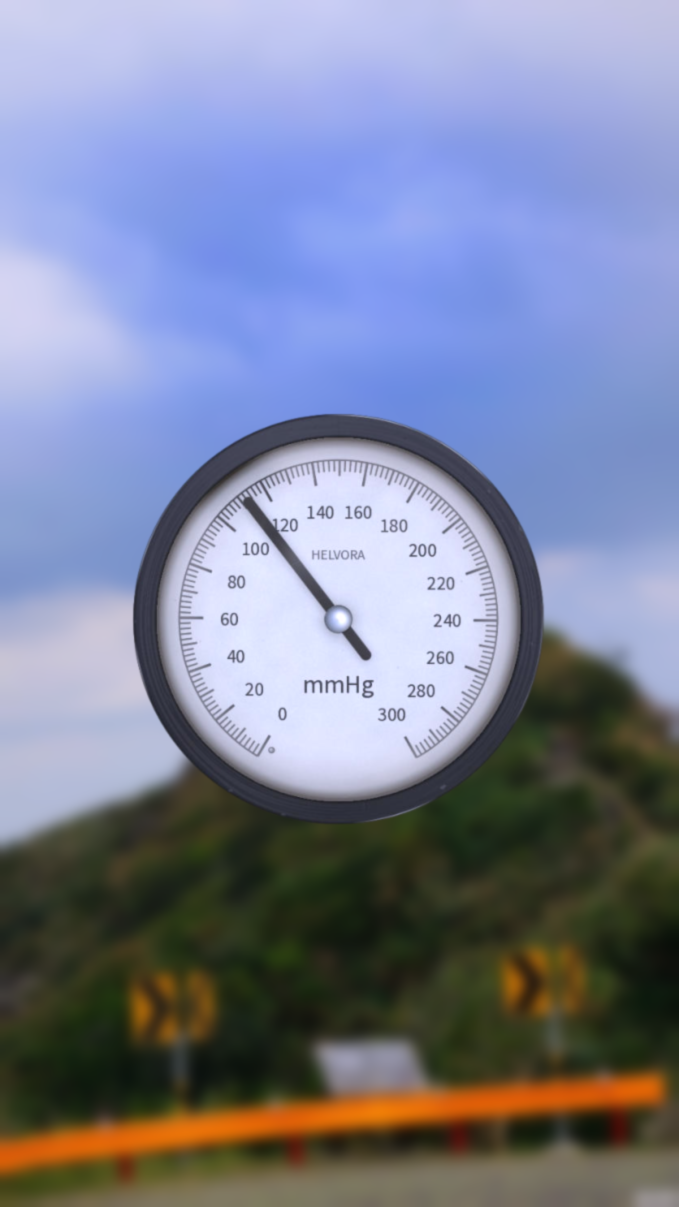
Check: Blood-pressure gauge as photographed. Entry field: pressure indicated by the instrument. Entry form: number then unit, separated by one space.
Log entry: 112 mmHg
